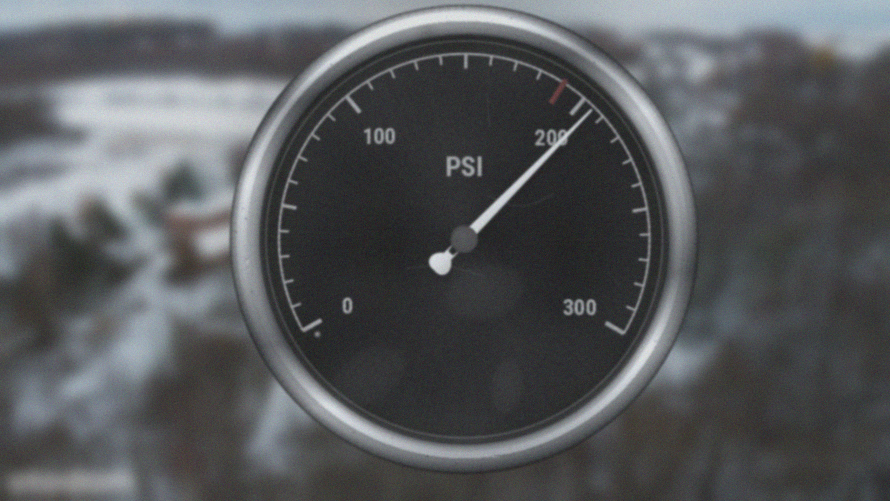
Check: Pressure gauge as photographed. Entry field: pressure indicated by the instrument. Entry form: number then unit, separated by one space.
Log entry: 205 psi
